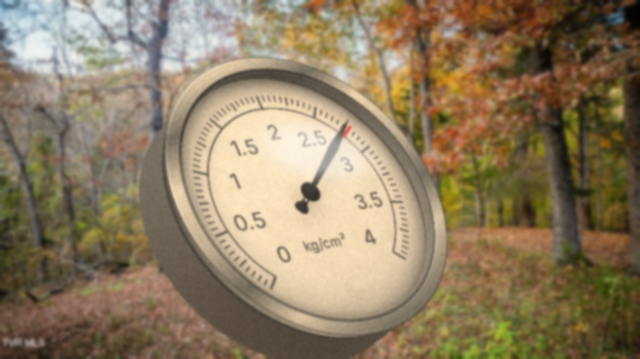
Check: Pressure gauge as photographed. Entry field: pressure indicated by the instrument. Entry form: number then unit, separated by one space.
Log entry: 2.75 kg/cm²
